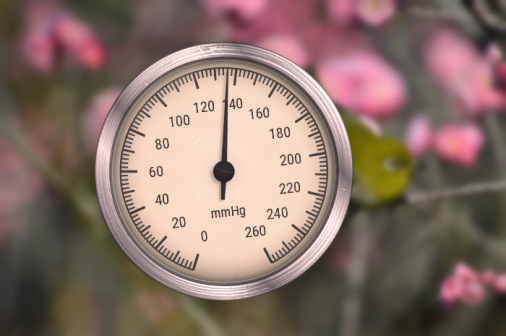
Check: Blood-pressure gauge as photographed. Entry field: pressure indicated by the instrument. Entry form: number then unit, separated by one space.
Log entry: 136 mmHg
